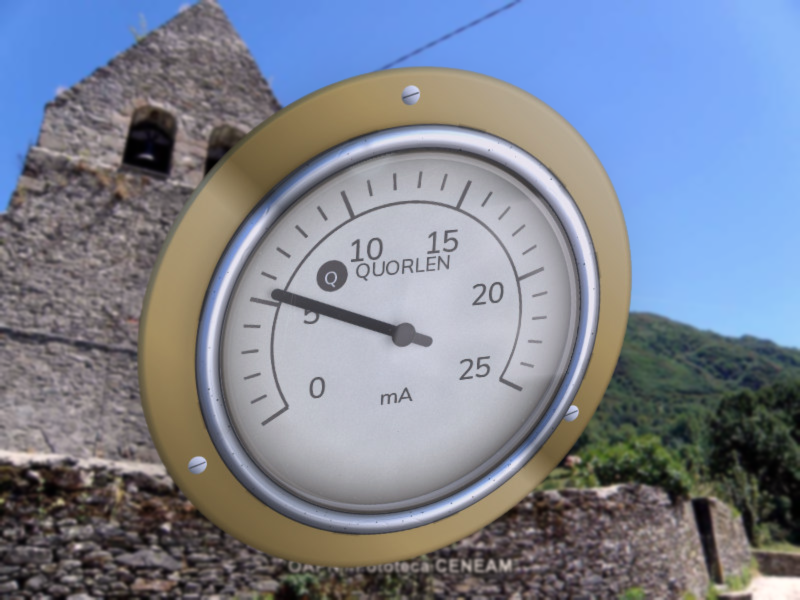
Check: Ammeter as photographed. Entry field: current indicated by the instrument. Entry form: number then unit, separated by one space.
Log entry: 5.5 mA
